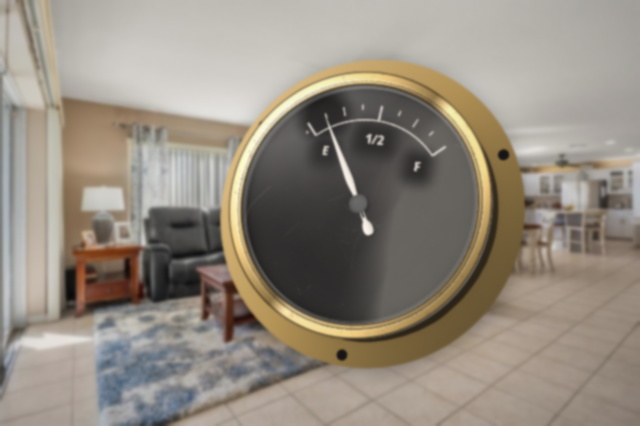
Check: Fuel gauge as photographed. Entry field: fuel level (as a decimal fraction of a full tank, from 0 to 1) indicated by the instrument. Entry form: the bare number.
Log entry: 0.125
